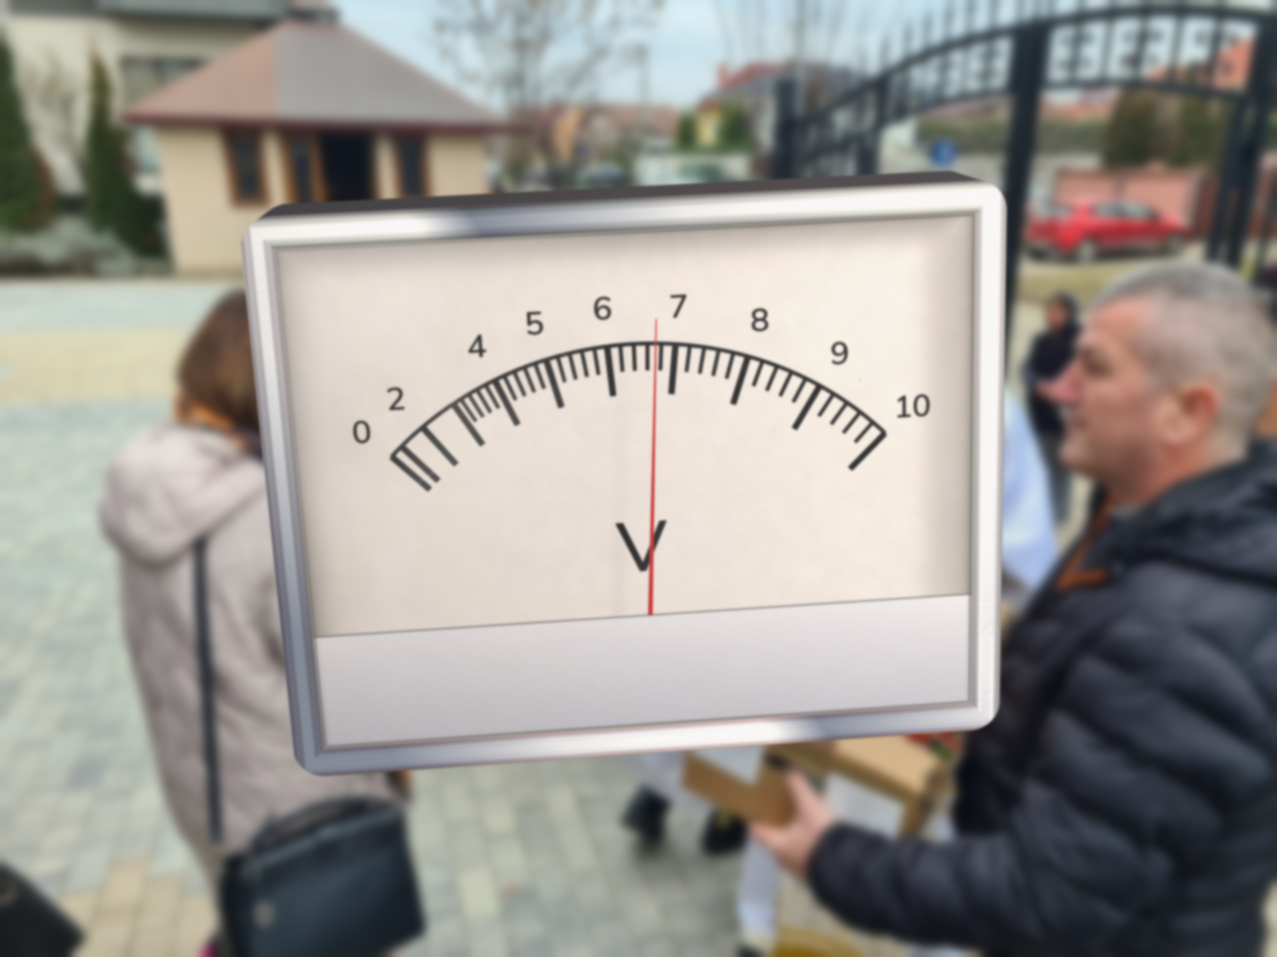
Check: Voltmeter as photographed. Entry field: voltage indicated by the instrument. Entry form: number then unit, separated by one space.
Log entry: 6.7 V
